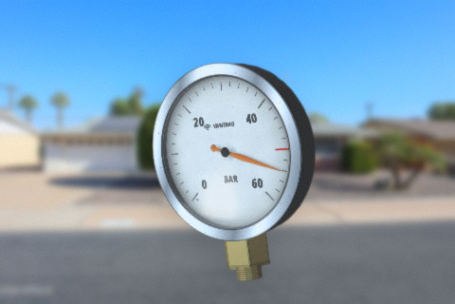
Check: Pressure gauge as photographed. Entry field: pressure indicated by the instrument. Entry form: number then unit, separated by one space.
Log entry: 54 bar
